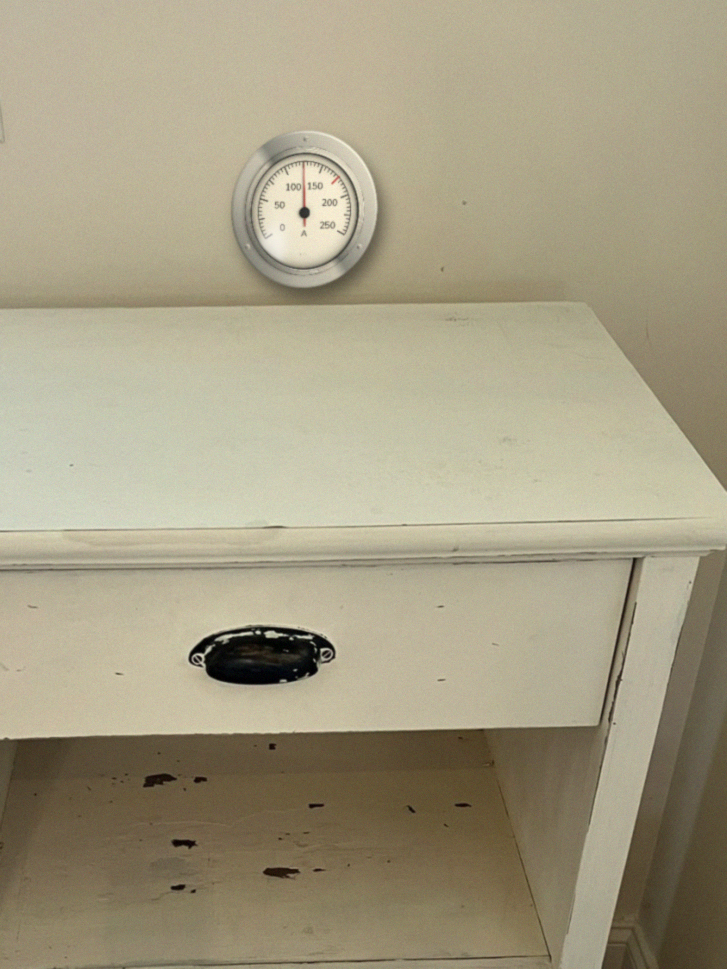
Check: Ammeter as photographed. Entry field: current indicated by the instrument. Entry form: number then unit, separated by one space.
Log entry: 125 A
